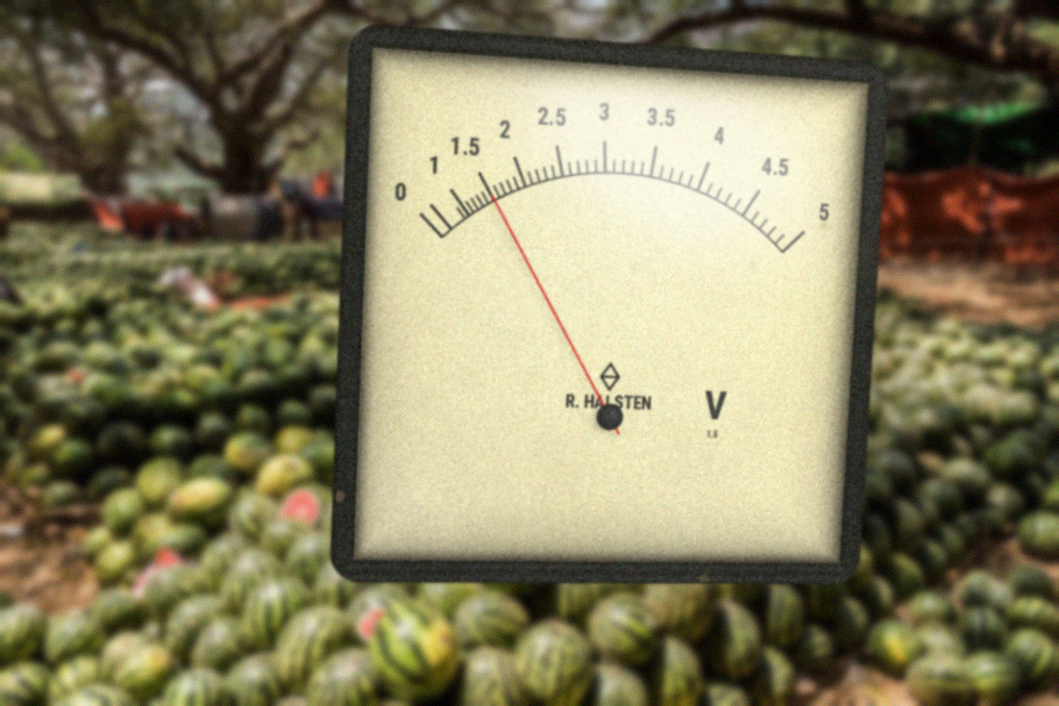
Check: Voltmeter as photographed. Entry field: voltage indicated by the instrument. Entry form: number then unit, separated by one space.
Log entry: 1.5 V
